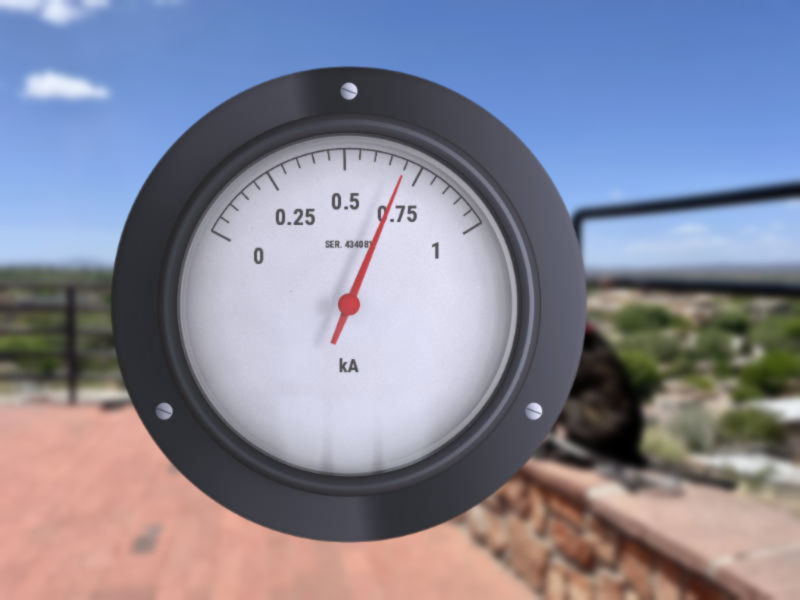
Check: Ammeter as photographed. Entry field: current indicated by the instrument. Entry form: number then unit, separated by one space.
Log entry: 0.7 kA
